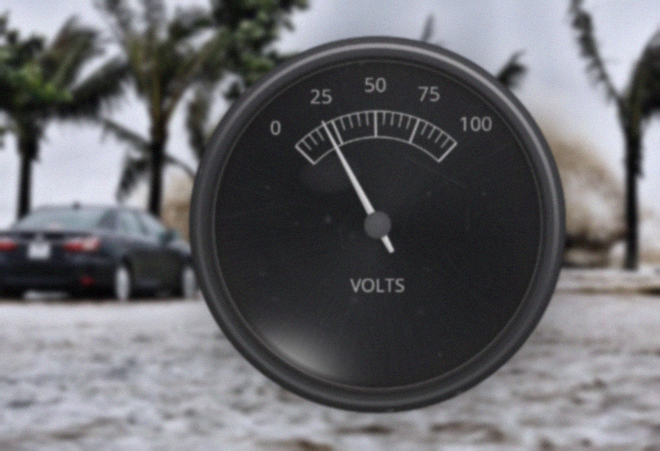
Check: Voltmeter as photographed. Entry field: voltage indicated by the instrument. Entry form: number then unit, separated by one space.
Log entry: 20 V
